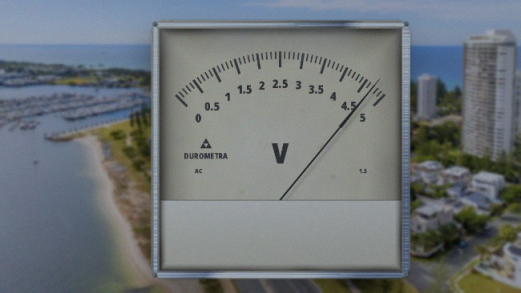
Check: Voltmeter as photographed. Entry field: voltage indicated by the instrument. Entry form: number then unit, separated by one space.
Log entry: 4.7 V
